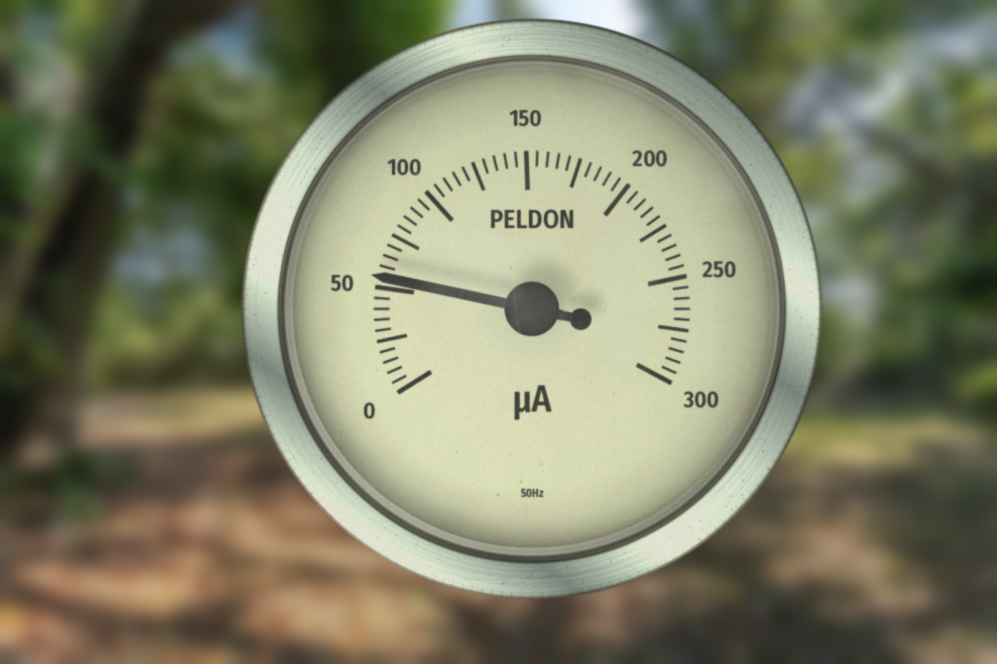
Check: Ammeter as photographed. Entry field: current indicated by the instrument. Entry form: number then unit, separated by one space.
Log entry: 55 µA
